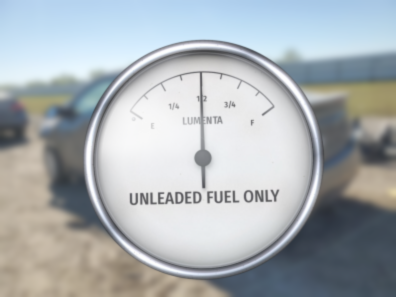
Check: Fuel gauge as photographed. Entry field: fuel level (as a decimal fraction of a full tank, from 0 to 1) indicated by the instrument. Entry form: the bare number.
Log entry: 0.5
